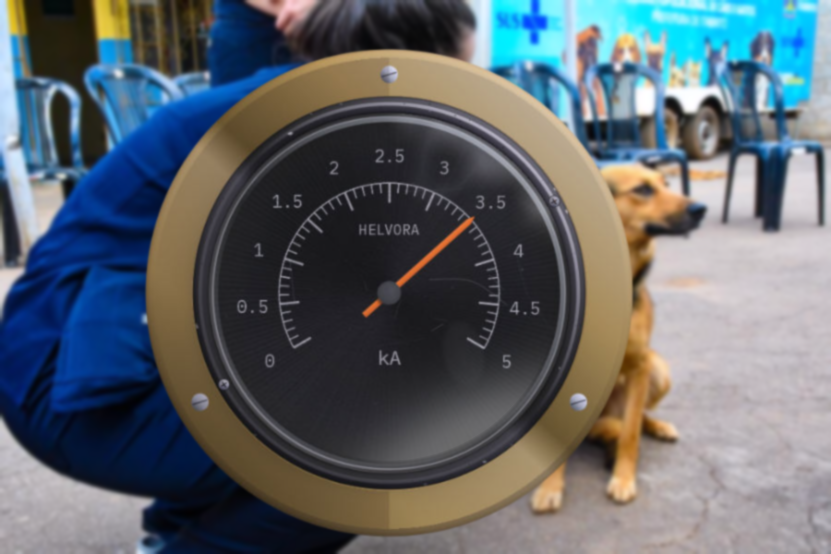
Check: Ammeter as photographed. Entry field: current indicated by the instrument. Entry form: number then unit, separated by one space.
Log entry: 3.5 kA
